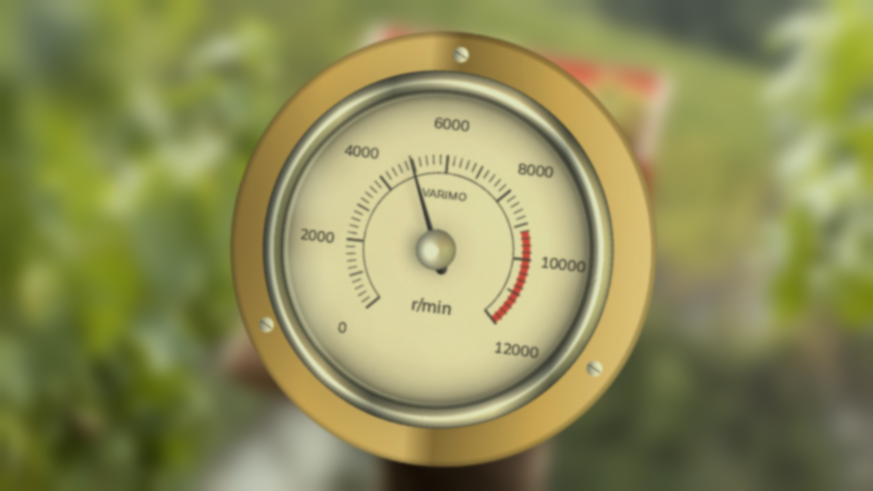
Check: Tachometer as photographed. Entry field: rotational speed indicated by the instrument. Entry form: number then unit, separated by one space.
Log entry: 5000 rpm
